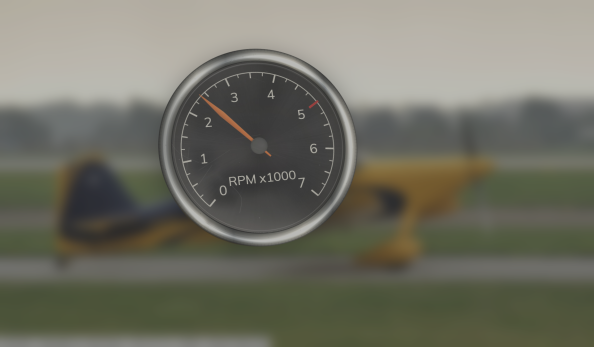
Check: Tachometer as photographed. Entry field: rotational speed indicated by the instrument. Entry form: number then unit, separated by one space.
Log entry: 2375 rpm
